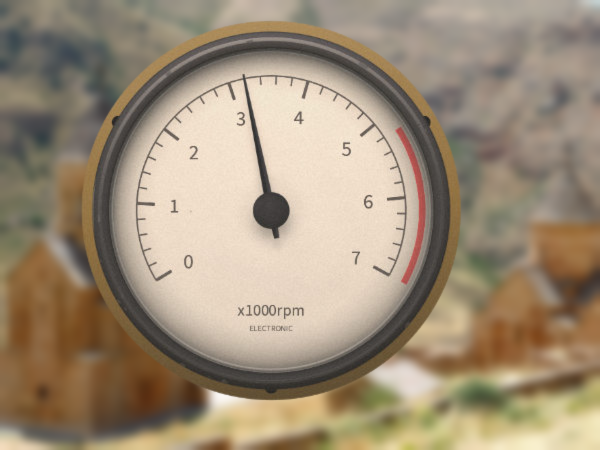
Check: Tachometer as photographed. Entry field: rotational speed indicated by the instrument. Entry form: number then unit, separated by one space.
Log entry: 3200 rpm
